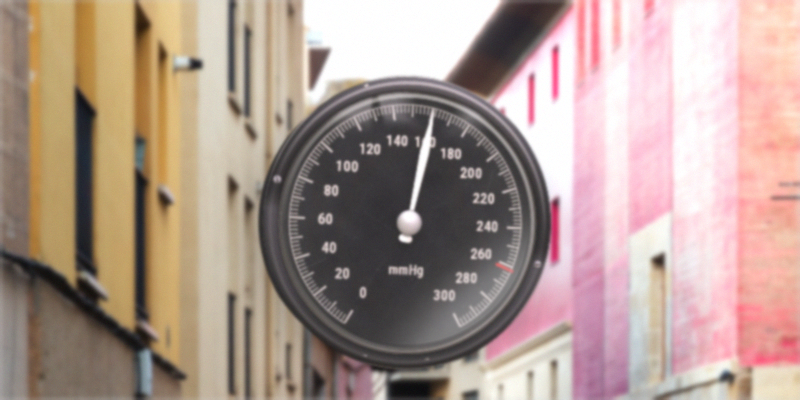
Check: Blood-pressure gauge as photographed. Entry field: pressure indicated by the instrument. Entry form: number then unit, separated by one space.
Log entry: 160 mmHg
